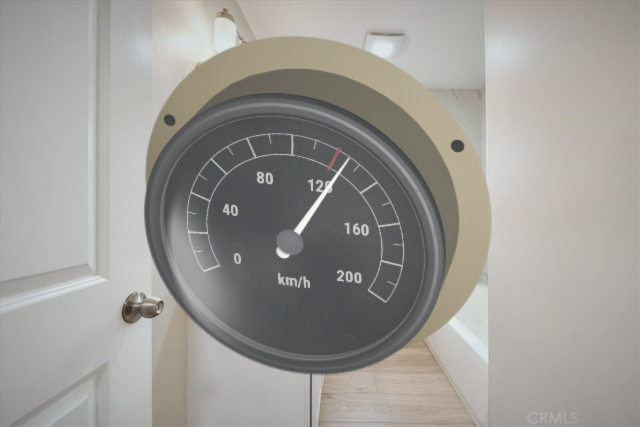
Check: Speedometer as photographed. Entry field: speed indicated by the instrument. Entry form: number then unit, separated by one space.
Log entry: 125 km/h
